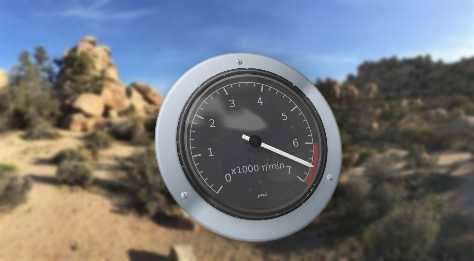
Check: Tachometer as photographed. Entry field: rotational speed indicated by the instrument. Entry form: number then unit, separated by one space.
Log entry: 6600 rpm
